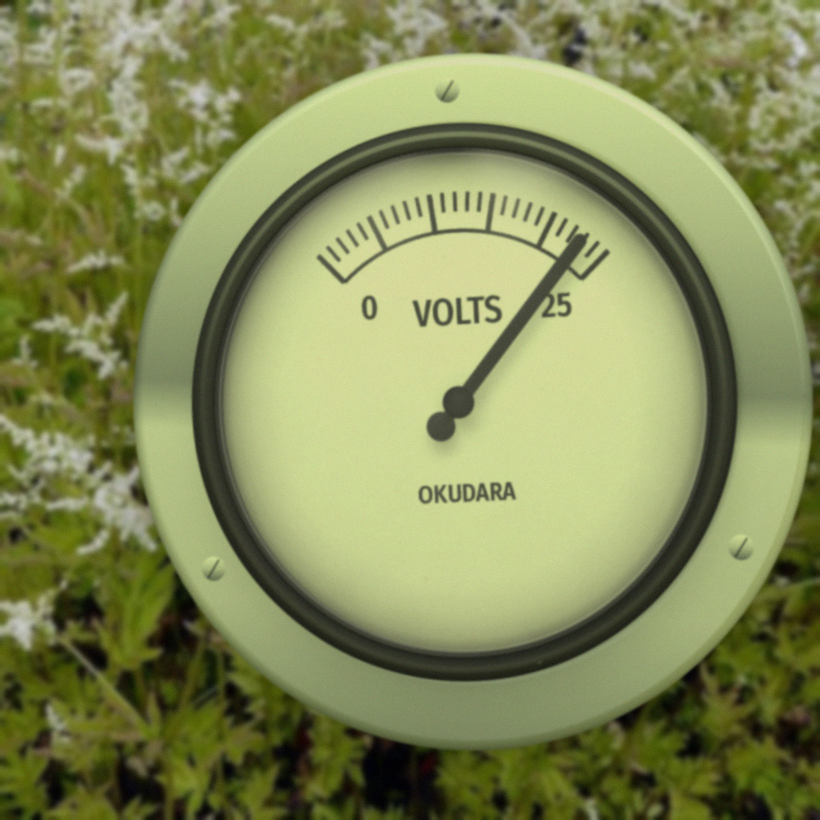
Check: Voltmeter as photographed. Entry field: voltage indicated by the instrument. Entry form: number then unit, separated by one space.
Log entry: 23 V
